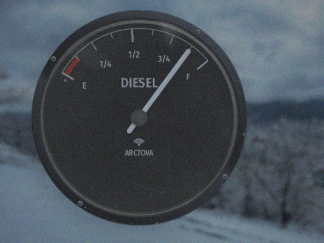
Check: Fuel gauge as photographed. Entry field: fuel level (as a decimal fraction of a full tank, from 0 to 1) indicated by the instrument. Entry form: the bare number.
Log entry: 0.875
